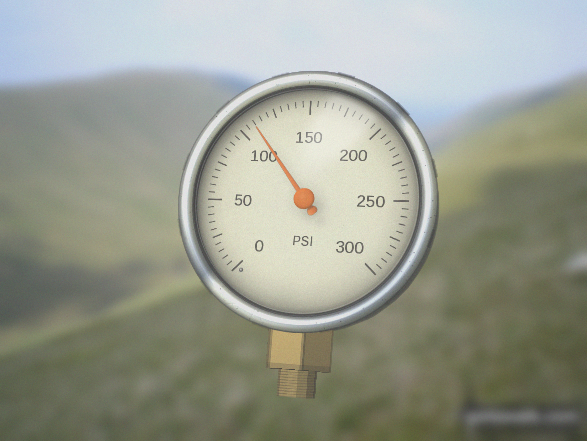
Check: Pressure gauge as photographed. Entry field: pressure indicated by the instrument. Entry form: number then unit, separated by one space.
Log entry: 110 psi
